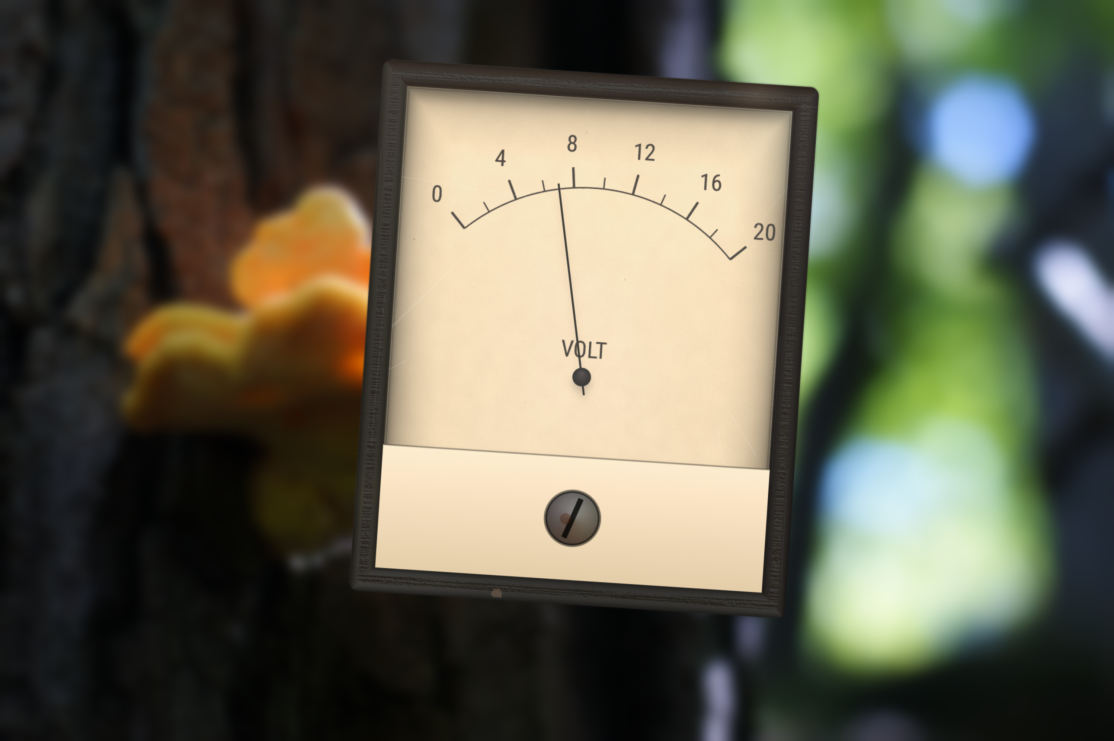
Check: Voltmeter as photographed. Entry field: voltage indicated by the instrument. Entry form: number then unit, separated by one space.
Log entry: 7 V
